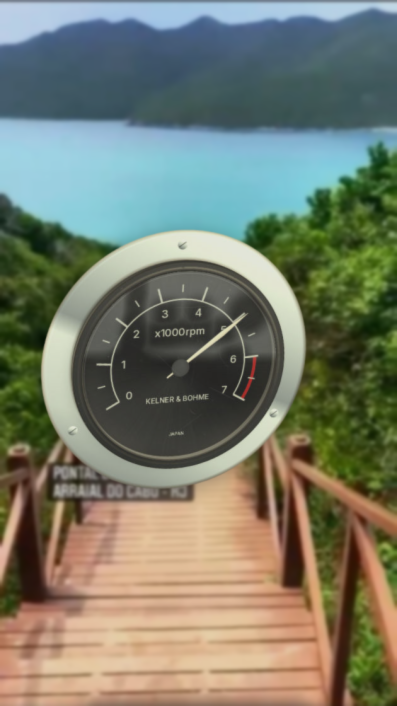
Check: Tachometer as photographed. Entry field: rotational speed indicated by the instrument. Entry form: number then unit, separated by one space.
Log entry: 5000 rpm
